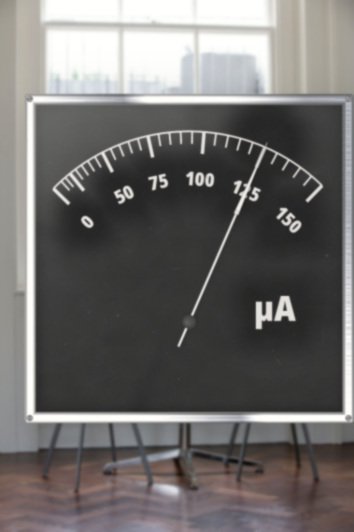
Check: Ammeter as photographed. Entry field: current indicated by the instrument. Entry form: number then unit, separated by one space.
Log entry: 125 µA
